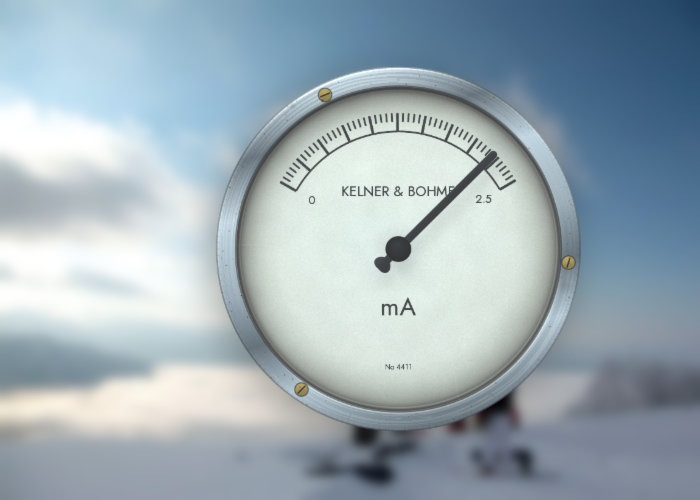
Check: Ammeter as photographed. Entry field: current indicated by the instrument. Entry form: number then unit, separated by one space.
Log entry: 2.2 mA
